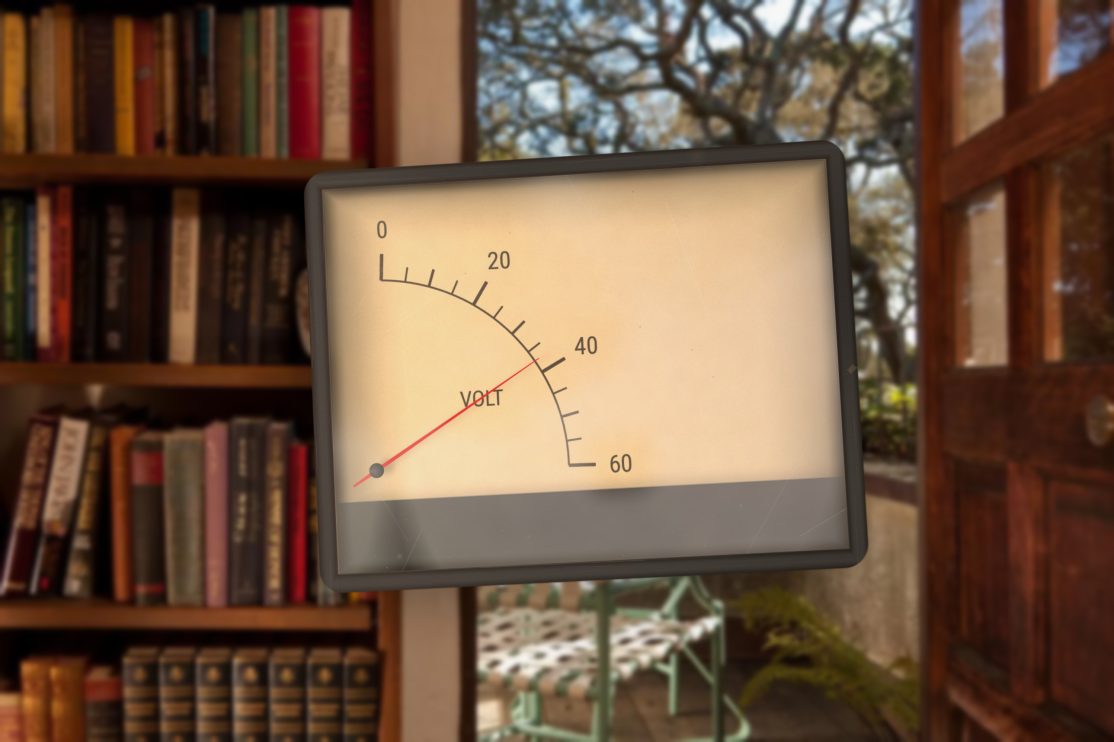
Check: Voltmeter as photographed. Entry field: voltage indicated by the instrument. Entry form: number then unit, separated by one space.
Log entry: 37.5 V
